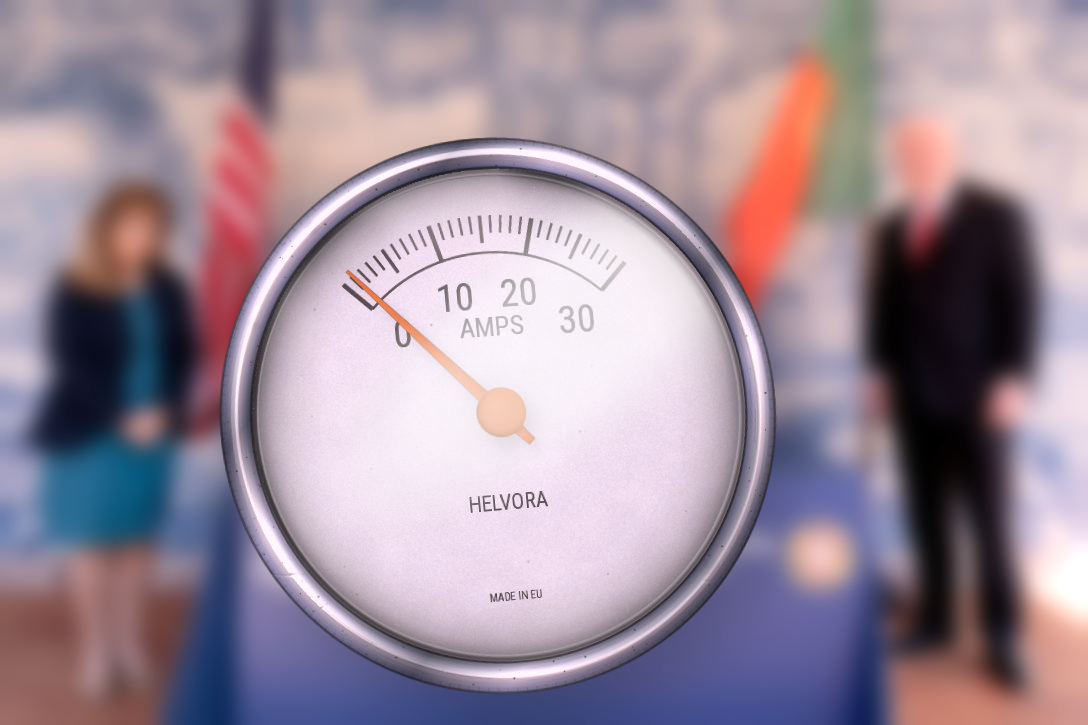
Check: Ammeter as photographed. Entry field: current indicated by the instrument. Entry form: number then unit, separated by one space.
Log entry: 1 A
